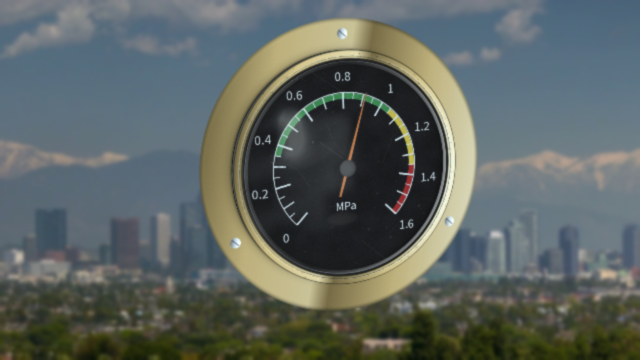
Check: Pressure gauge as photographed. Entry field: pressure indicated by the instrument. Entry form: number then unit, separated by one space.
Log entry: 0.9 MPa
